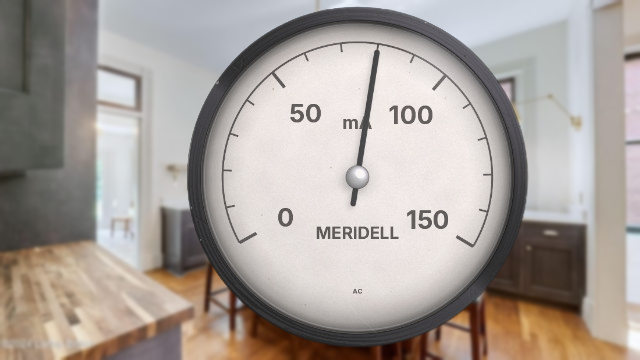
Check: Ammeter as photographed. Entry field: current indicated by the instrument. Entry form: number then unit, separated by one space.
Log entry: 80 mA
